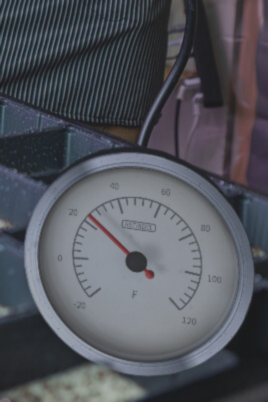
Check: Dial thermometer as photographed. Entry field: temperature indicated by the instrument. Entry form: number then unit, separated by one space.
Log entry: 24 °F
